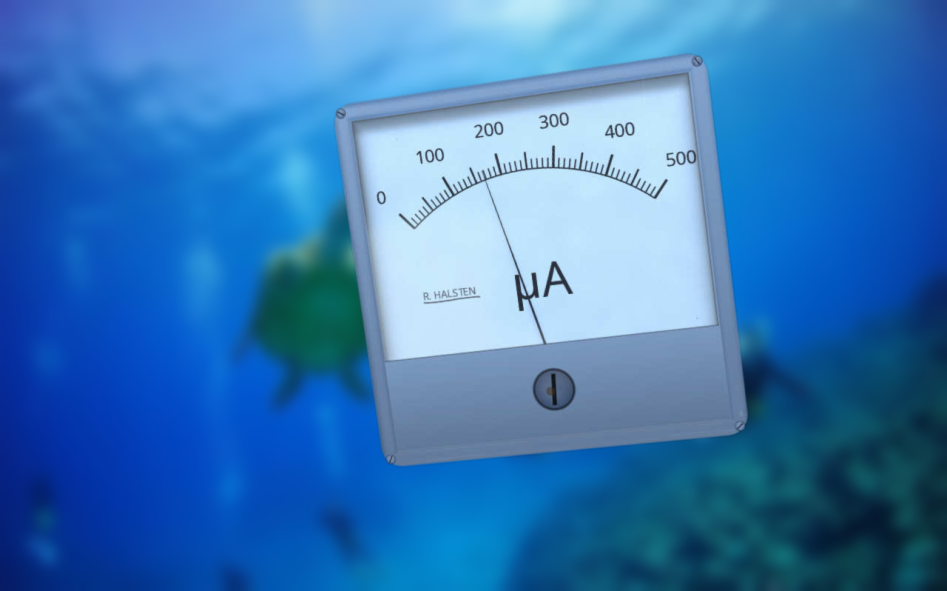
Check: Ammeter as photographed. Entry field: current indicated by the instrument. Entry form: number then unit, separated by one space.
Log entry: 170 µA
